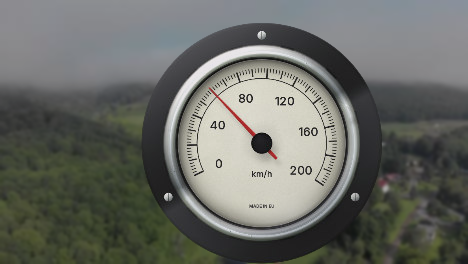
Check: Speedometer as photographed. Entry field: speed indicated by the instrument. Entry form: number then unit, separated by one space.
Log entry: 60 km/h
